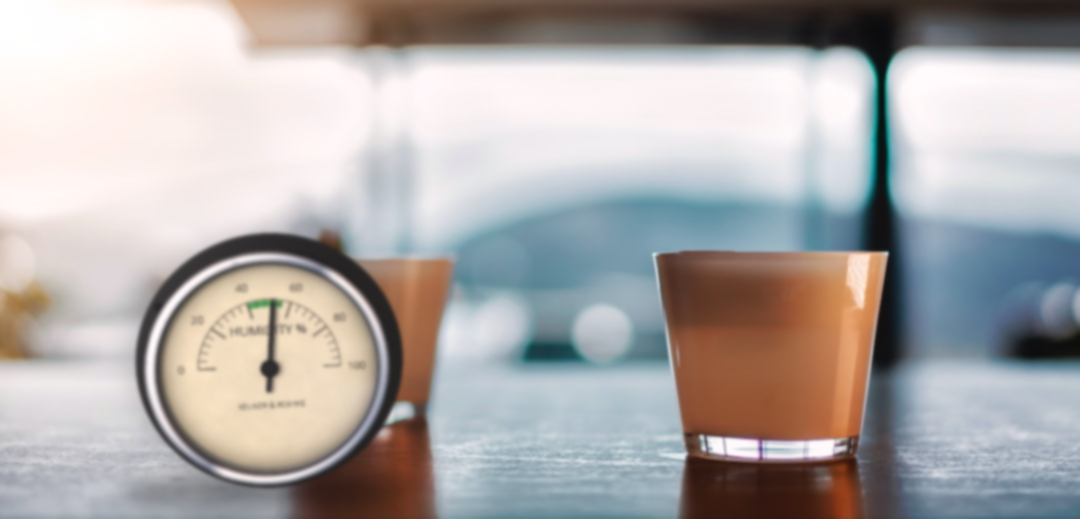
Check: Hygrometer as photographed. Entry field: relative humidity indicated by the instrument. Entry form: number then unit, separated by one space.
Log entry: 52 %
